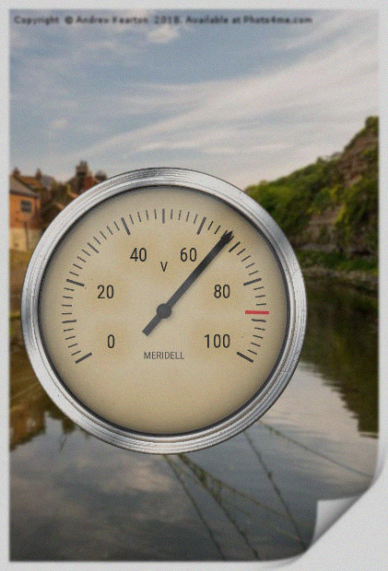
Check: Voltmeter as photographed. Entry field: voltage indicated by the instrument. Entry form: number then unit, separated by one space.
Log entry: 67 V
